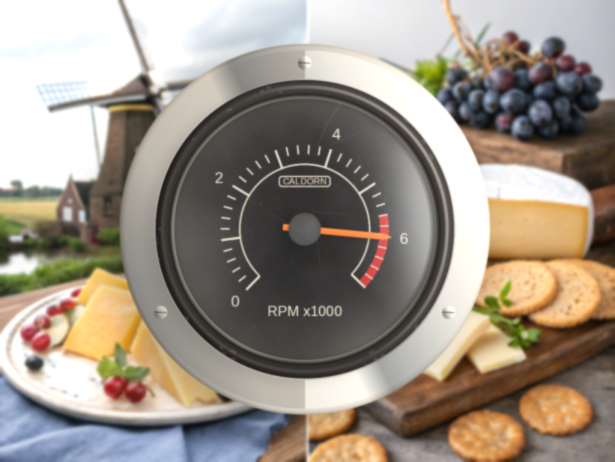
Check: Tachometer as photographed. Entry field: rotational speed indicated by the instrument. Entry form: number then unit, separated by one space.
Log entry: 6000 rpm
